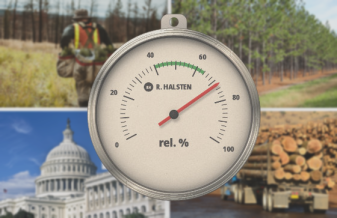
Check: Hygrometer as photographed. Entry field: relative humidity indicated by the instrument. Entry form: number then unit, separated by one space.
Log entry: 72 %
